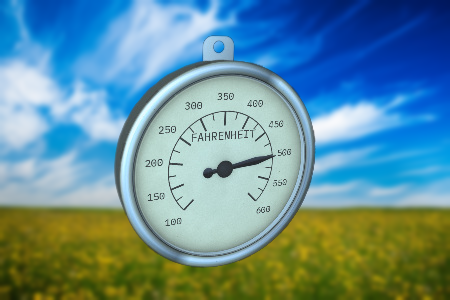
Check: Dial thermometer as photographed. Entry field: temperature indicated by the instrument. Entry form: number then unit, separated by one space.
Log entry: 500 °F
